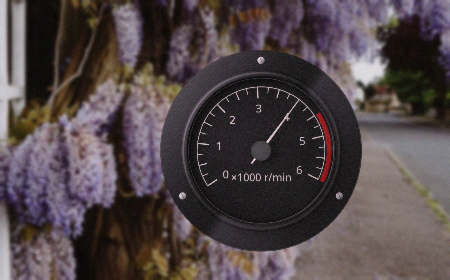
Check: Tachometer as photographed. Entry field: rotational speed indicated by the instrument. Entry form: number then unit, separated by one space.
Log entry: 4000 rpm
